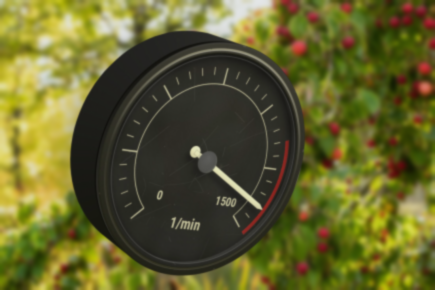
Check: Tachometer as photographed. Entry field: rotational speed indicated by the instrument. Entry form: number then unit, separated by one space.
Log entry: 1400 rpm
